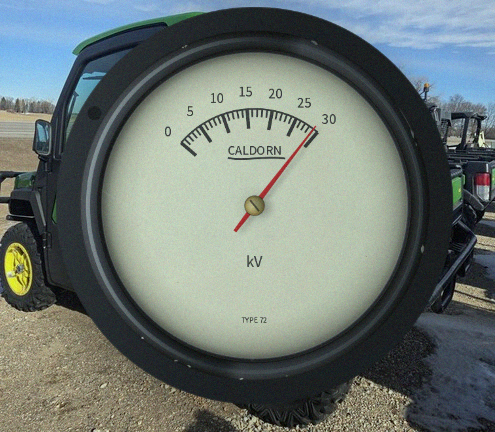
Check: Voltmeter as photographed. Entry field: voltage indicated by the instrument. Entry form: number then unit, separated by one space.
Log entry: 29 kV
